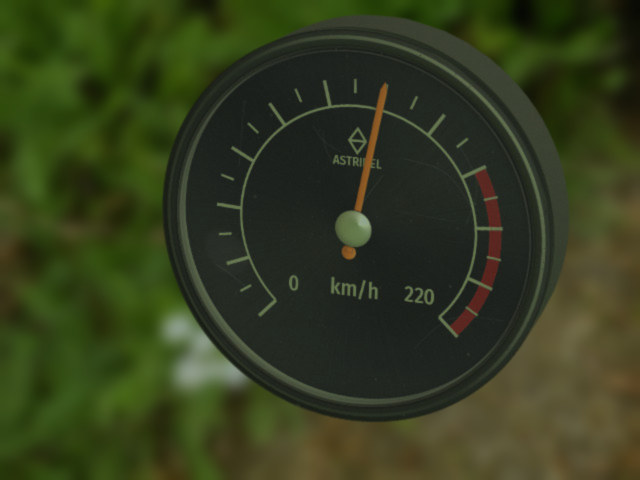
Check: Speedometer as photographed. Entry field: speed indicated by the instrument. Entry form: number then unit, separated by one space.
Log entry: 120 km/h
